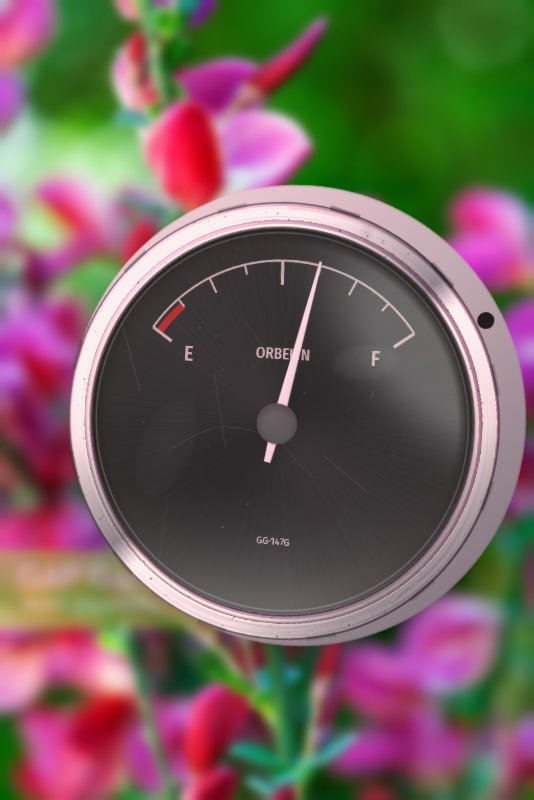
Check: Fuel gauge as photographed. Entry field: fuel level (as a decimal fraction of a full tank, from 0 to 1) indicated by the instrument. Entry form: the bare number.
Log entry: 0.625
